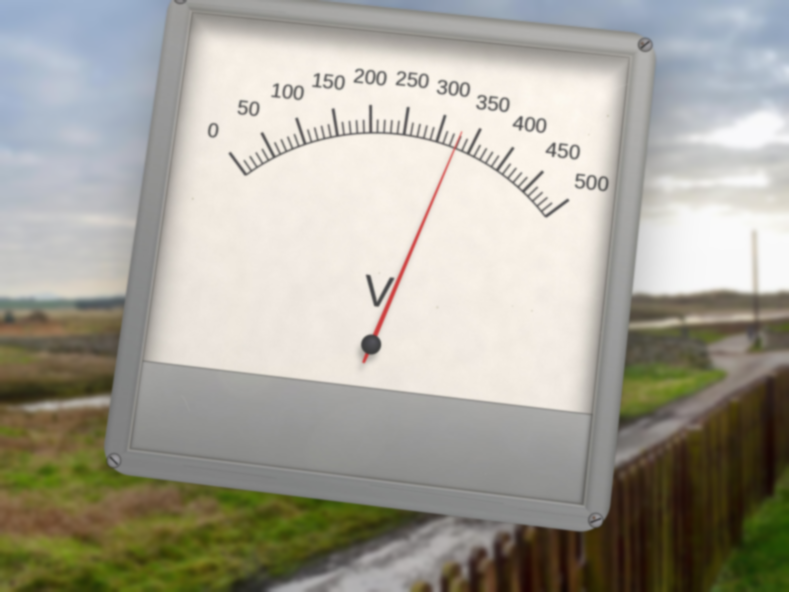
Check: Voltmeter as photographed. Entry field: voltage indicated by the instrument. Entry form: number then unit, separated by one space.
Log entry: 330 V
